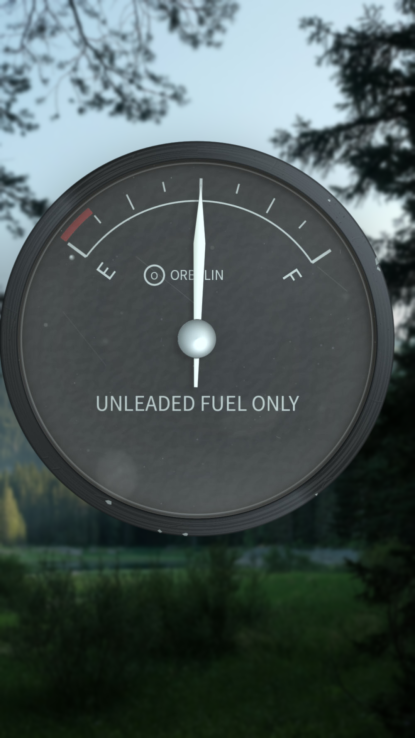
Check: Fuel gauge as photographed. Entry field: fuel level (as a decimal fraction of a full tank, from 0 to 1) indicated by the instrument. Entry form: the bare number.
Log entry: 0.5
